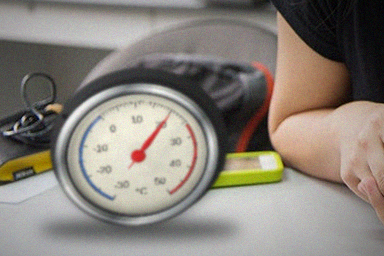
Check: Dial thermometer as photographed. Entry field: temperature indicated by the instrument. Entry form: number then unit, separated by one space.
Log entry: 20 °C
